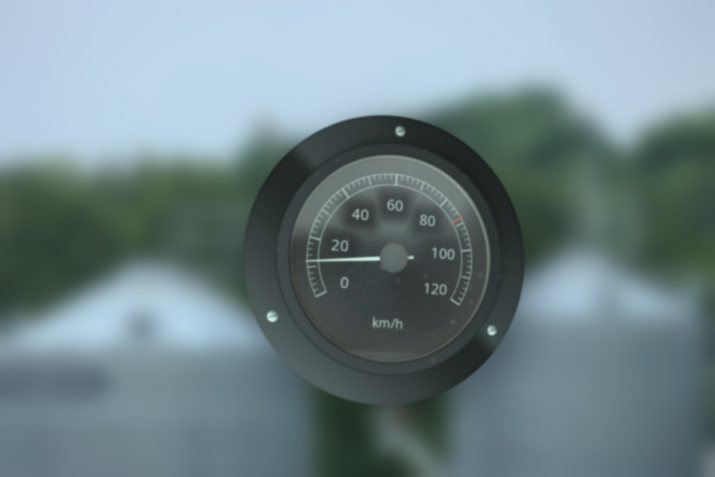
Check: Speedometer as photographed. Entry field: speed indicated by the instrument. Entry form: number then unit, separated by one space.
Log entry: 12 km/h
